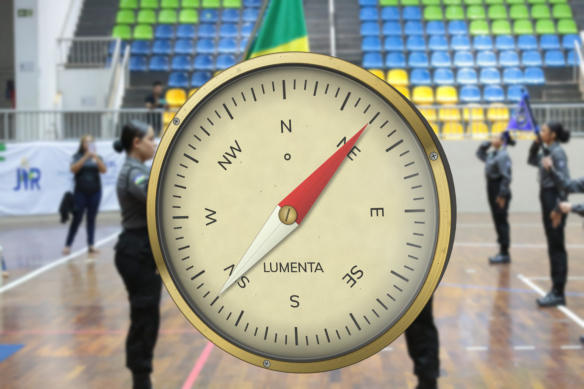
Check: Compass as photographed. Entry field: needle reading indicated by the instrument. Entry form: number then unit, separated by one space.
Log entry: 45 °
